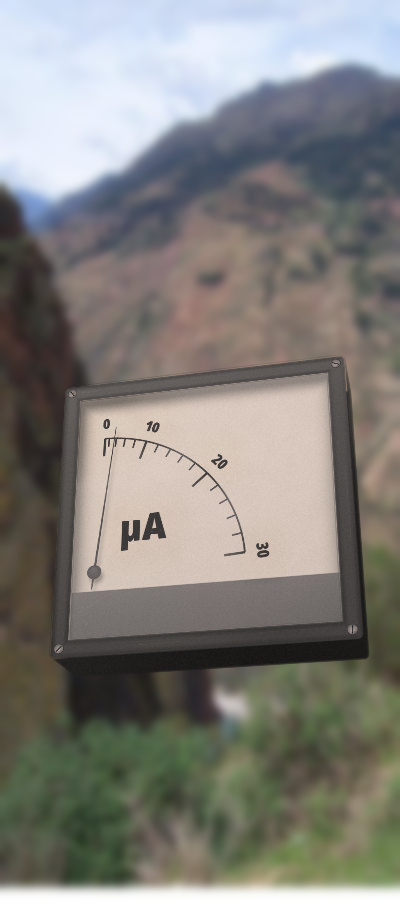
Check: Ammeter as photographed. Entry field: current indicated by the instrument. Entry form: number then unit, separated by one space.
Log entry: 4 µA
